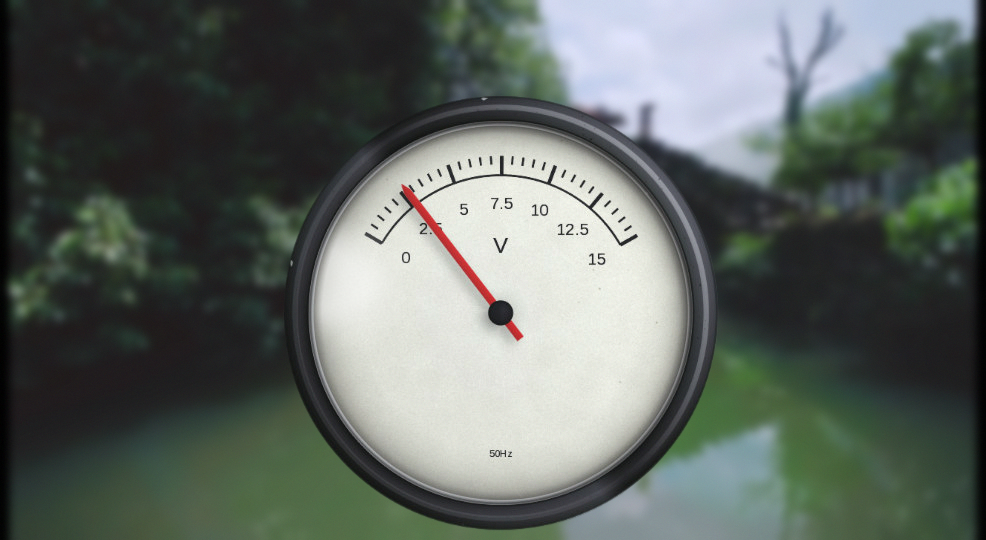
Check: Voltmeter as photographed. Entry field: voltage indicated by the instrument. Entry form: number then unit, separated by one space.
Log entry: 2.75 V
